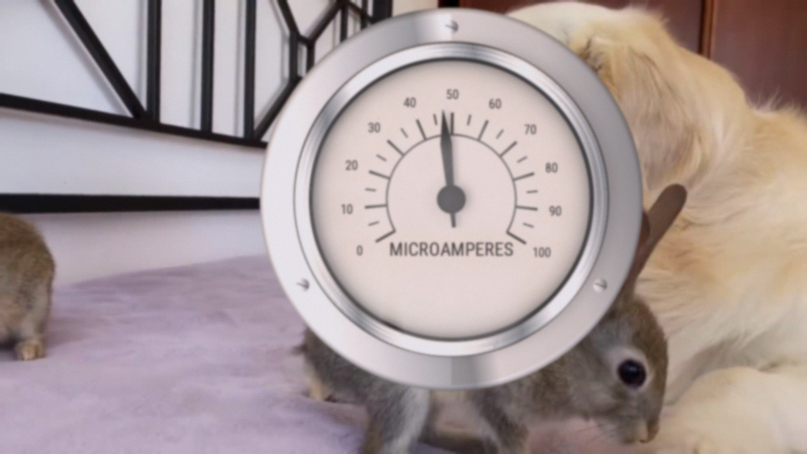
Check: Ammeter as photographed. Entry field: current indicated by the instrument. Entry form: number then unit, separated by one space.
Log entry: 47.5 µA
